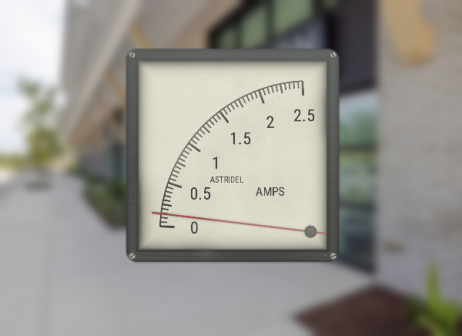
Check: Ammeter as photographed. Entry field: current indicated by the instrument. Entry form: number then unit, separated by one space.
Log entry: 0.15 A
